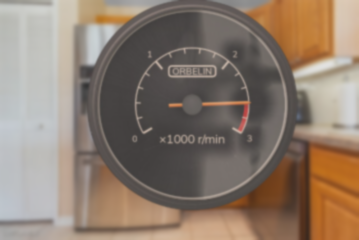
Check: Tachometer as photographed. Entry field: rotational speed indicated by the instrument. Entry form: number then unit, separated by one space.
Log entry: 2600 rpm
